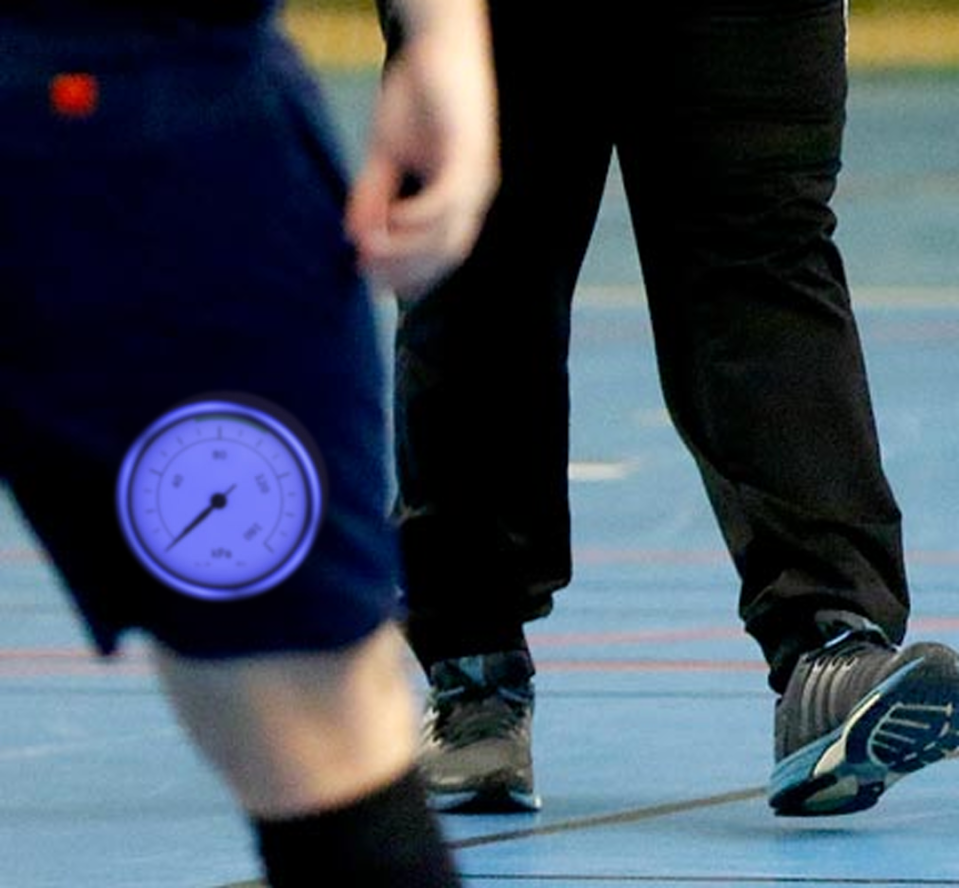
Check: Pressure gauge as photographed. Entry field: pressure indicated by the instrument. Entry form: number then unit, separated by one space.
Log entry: 0 kPa
